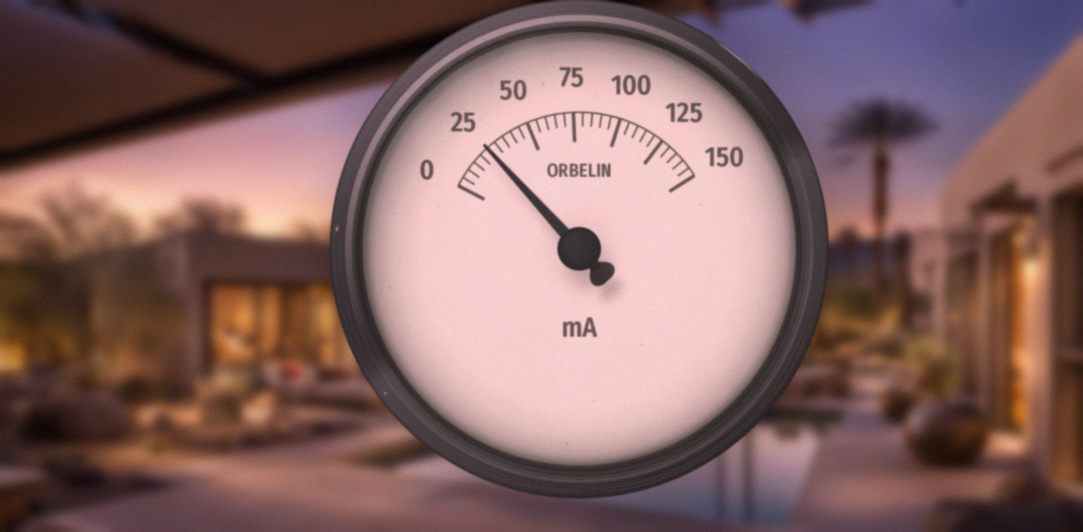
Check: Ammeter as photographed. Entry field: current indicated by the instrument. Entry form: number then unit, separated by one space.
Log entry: 25 mA
